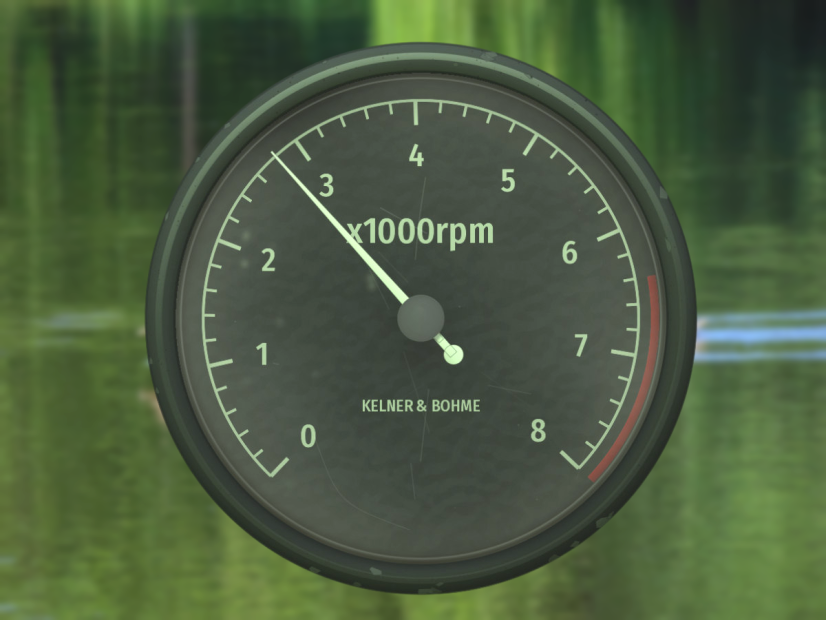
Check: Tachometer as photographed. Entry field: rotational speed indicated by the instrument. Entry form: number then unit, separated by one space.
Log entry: 2800 rpm
